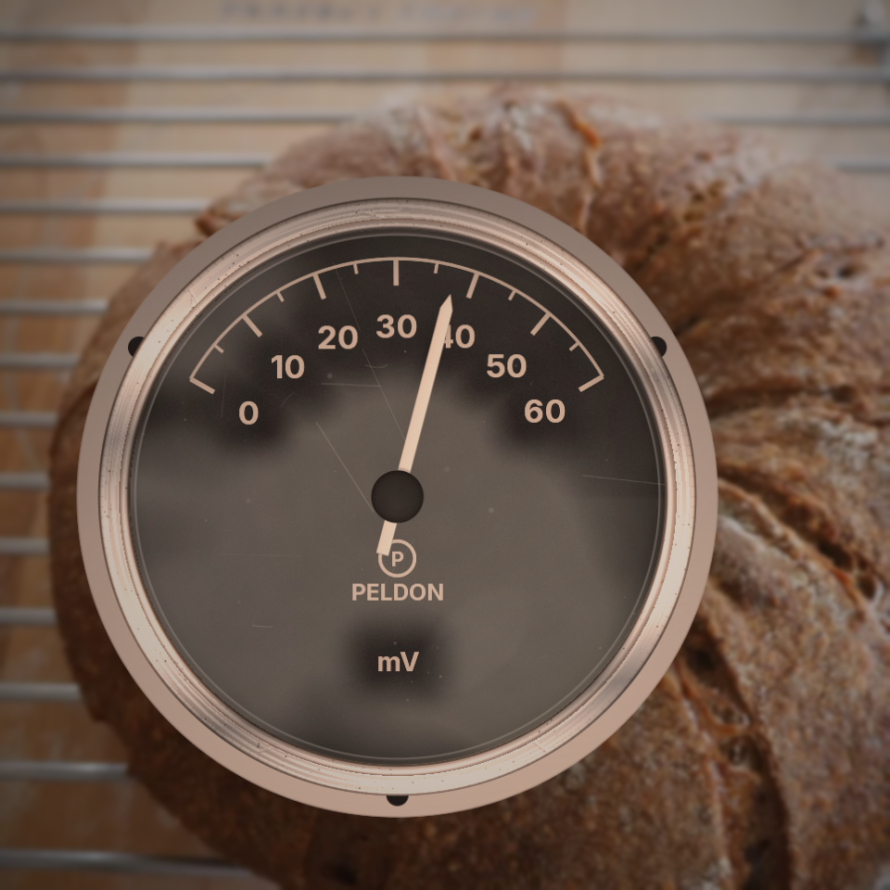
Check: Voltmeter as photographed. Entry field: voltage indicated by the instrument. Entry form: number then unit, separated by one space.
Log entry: 37.5 mV
